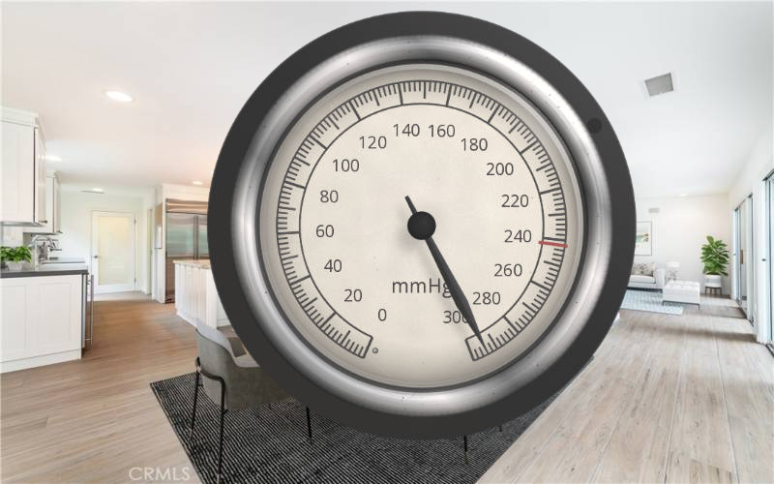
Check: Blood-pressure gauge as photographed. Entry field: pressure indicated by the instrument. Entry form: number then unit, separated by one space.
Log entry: 294 mmHg
